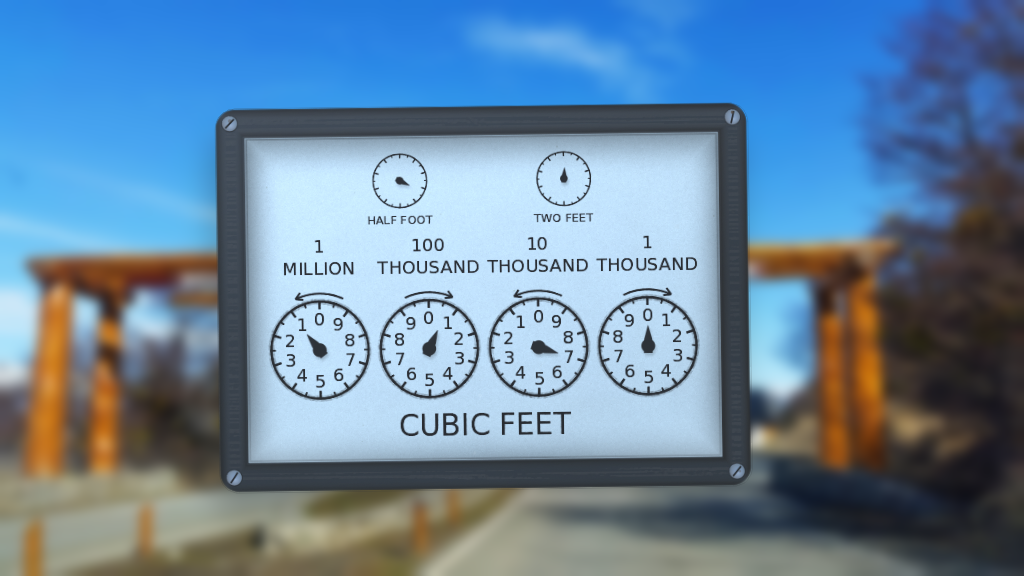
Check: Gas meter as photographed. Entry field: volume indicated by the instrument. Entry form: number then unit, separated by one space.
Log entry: 107000 ft³
